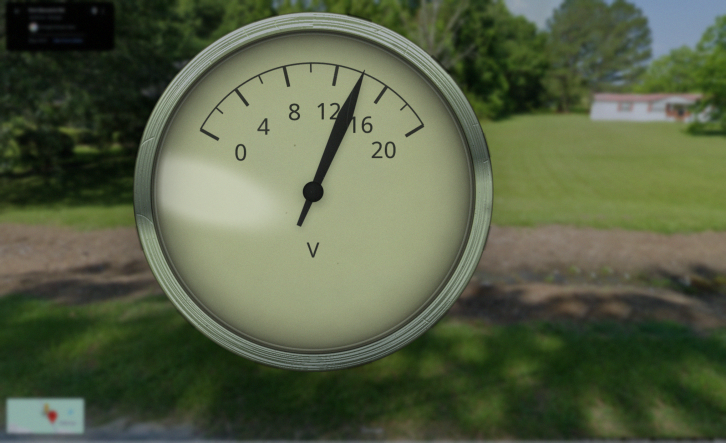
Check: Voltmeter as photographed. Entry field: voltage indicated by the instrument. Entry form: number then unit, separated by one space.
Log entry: 14 V
